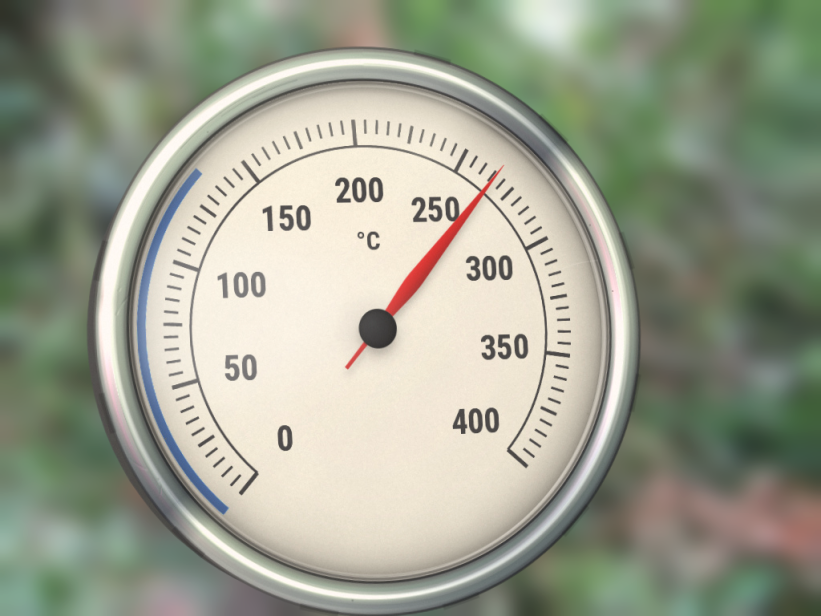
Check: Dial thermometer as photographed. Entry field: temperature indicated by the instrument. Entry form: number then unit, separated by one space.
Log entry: 265 °C
